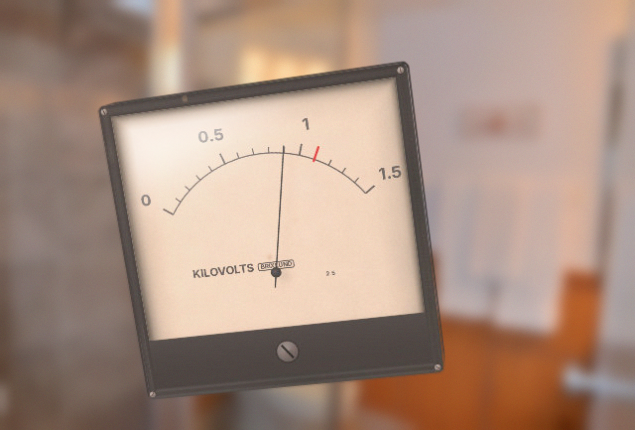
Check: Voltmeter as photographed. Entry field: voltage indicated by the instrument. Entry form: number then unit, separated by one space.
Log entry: 0.9 kV
